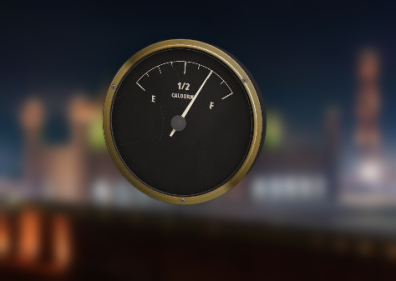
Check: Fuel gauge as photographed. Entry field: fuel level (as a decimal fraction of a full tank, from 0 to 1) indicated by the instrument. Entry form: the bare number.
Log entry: 0.75
